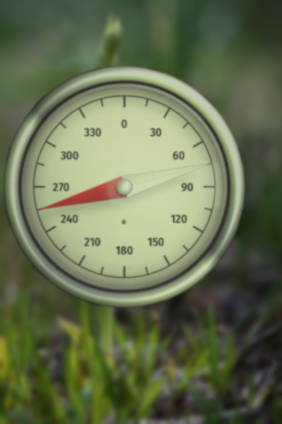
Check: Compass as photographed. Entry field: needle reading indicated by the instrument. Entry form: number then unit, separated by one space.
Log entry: 255 °
